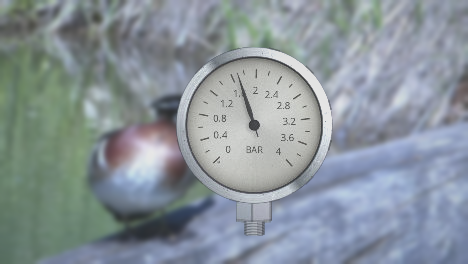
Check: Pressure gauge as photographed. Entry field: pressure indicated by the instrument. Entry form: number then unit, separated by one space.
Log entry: 1.7 bar
